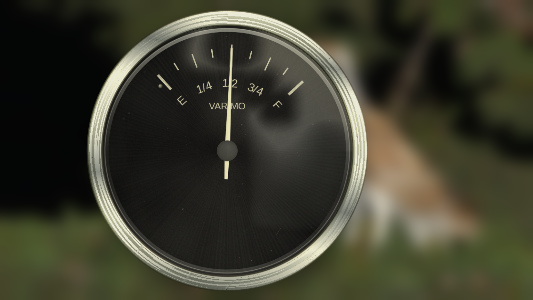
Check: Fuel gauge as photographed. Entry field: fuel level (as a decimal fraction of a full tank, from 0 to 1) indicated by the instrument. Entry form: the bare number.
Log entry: 0.5
